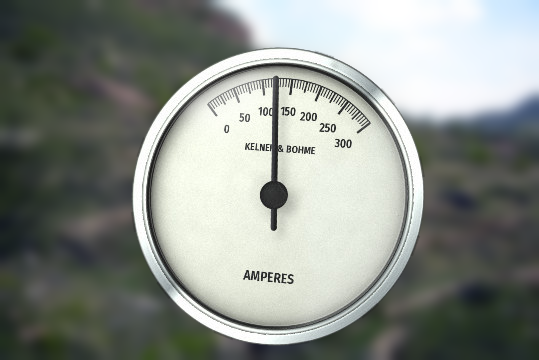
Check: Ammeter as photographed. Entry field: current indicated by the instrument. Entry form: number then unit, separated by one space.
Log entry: 125 A
